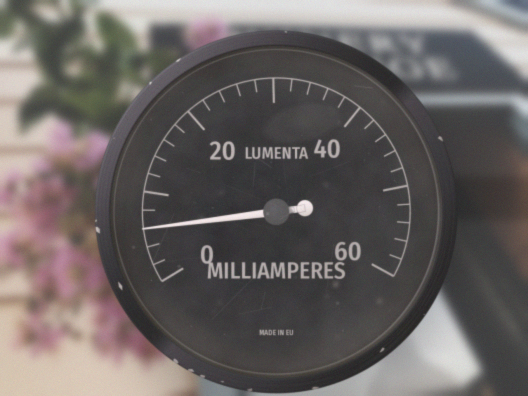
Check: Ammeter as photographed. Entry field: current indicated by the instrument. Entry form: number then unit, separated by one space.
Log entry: 6 mA
